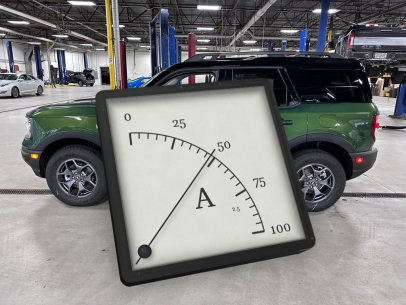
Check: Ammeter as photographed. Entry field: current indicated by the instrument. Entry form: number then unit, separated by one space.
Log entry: 47.5 A
